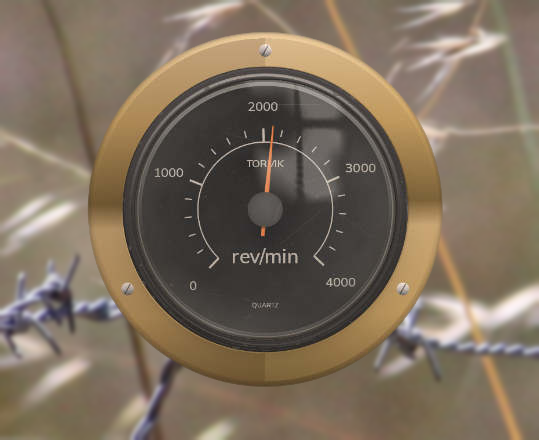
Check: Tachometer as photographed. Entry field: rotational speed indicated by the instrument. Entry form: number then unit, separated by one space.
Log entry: 2100 rpm
